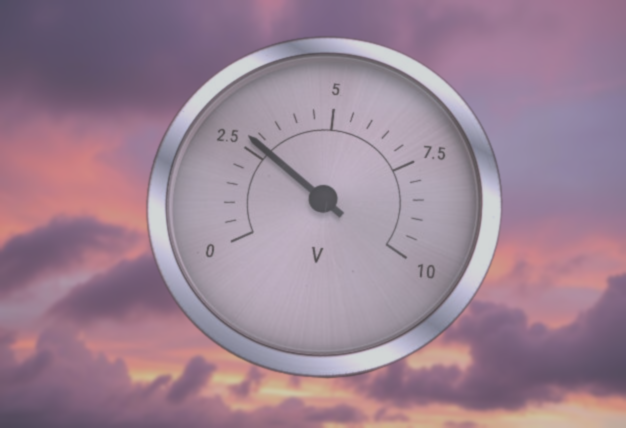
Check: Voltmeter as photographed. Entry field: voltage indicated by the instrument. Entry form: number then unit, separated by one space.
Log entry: 2.75 V
